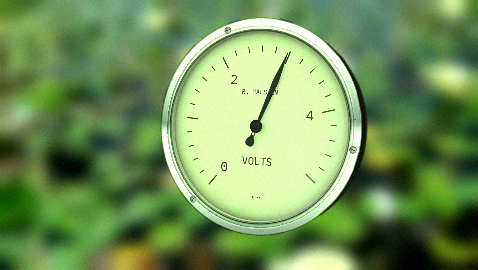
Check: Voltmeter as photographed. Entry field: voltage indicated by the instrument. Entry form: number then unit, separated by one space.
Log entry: 3 V
